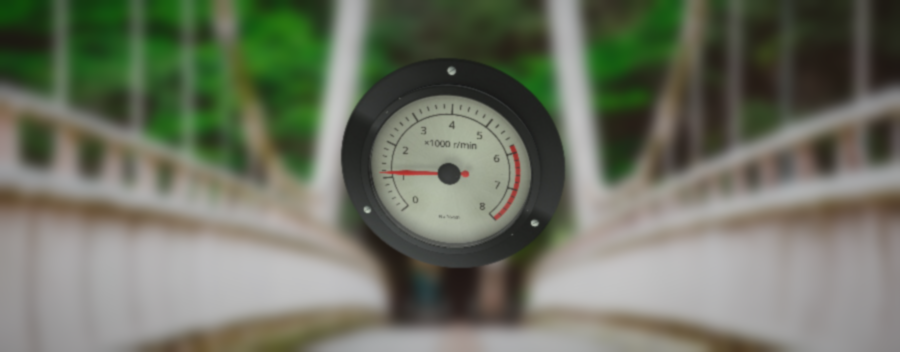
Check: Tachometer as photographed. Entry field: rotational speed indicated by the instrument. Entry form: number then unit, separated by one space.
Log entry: 1200 rpm
